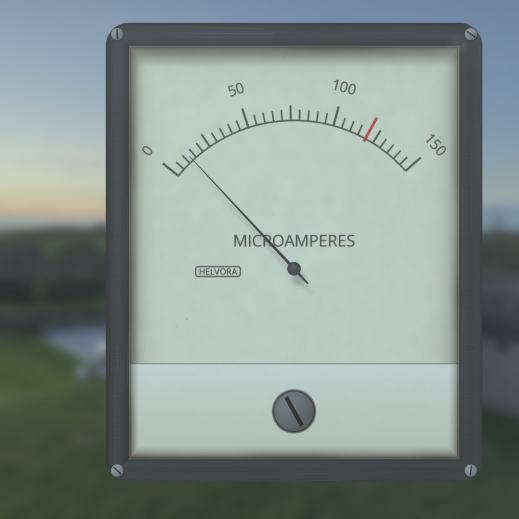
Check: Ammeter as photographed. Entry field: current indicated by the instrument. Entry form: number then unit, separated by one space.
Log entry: 12.5 µA
